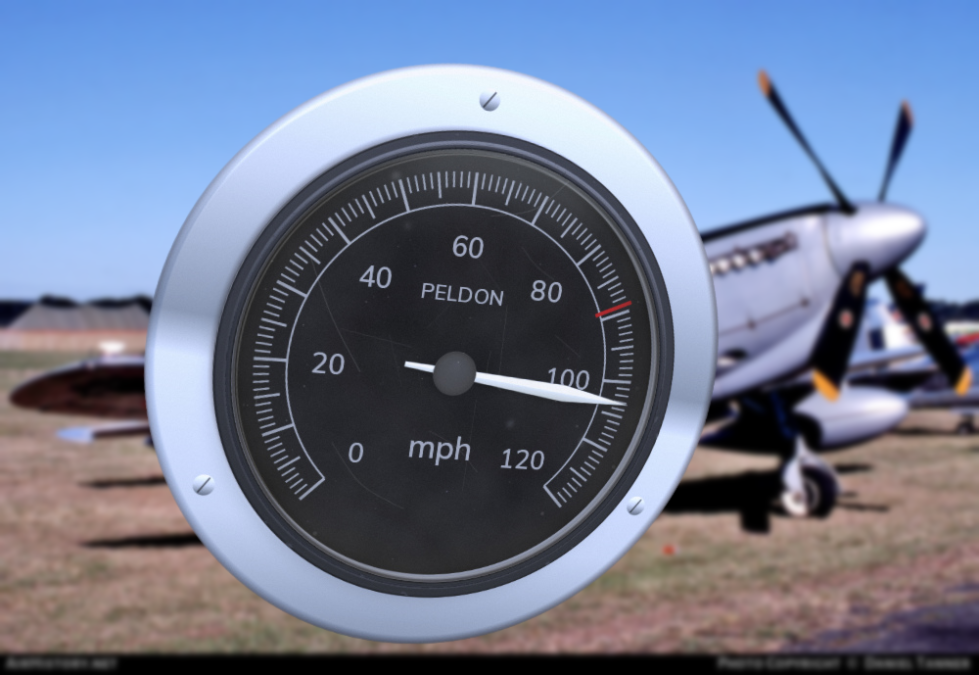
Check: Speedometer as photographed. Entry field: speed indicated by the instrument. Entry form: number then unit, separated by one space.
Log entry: 103 mph
